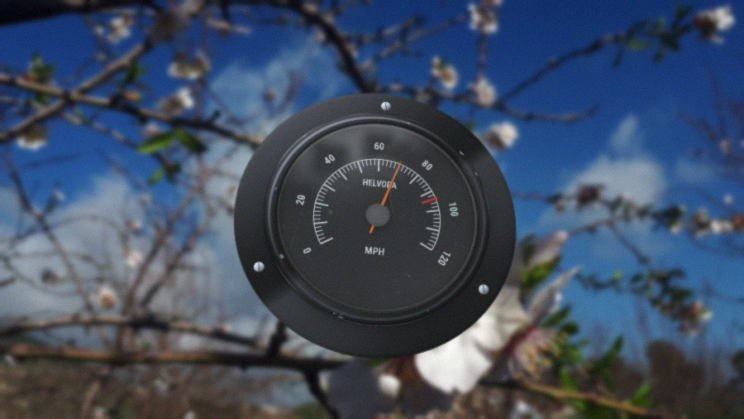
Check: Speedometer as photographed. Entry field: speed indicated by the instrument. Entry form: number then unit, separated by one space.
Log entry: 70 mph
